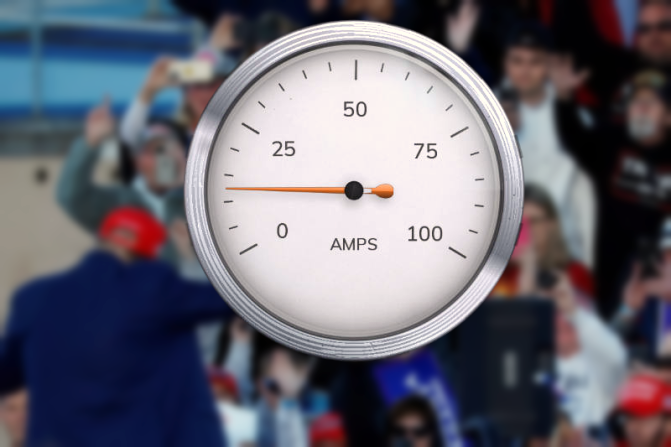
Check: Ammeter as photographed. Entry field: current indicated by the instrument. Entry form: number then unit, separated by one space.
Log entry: 12.5 A
